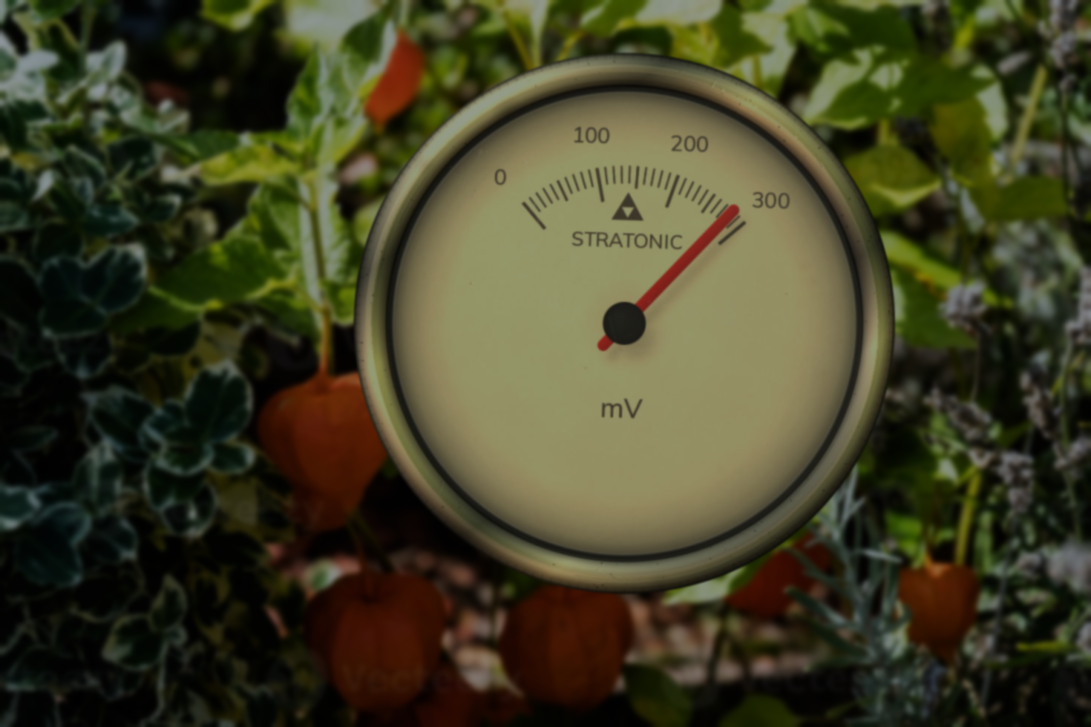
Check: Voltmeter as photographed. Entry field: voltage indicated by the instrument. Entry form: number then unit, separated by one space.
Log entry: 280 mV
